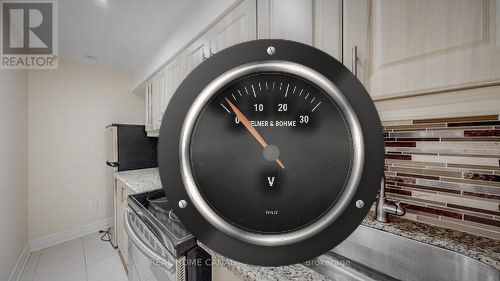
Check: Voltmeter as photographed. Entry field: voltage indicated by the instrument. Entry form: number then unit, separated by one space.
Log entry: 2 V
